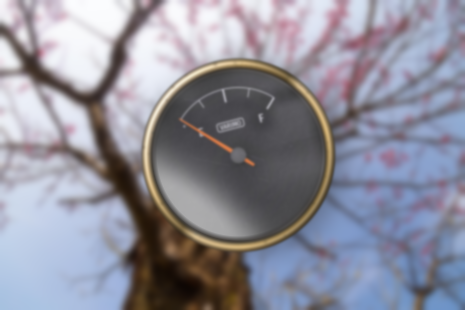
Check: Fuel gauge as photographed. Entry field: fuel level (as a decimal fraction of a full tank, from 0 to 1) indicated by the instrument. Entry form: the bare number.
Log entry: 0
